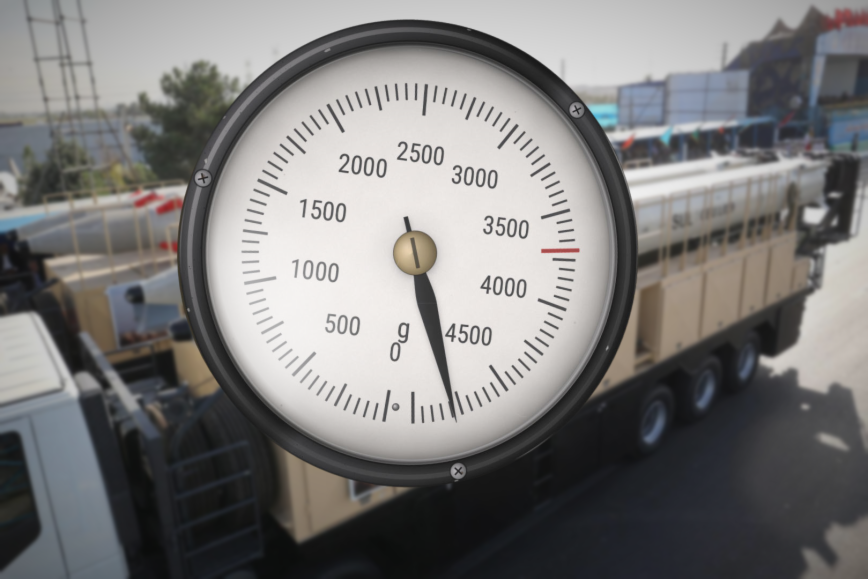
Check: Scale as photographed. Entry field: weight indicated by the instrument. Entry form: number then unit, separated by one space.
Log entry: 4800 g
